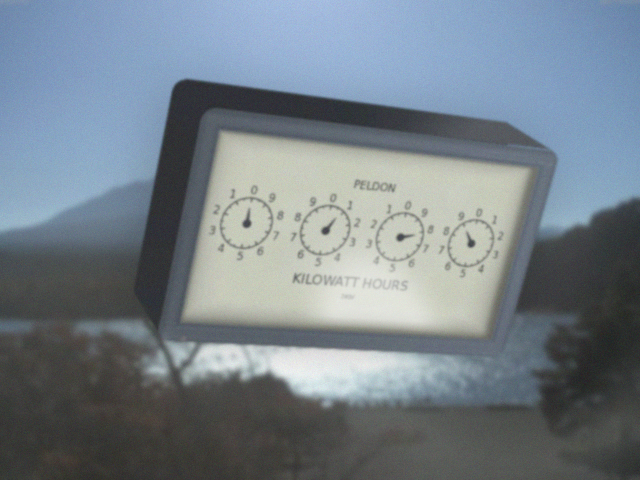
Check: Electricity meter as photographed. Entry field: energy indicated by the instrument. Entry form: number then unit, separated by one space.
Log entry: 79 kWh
